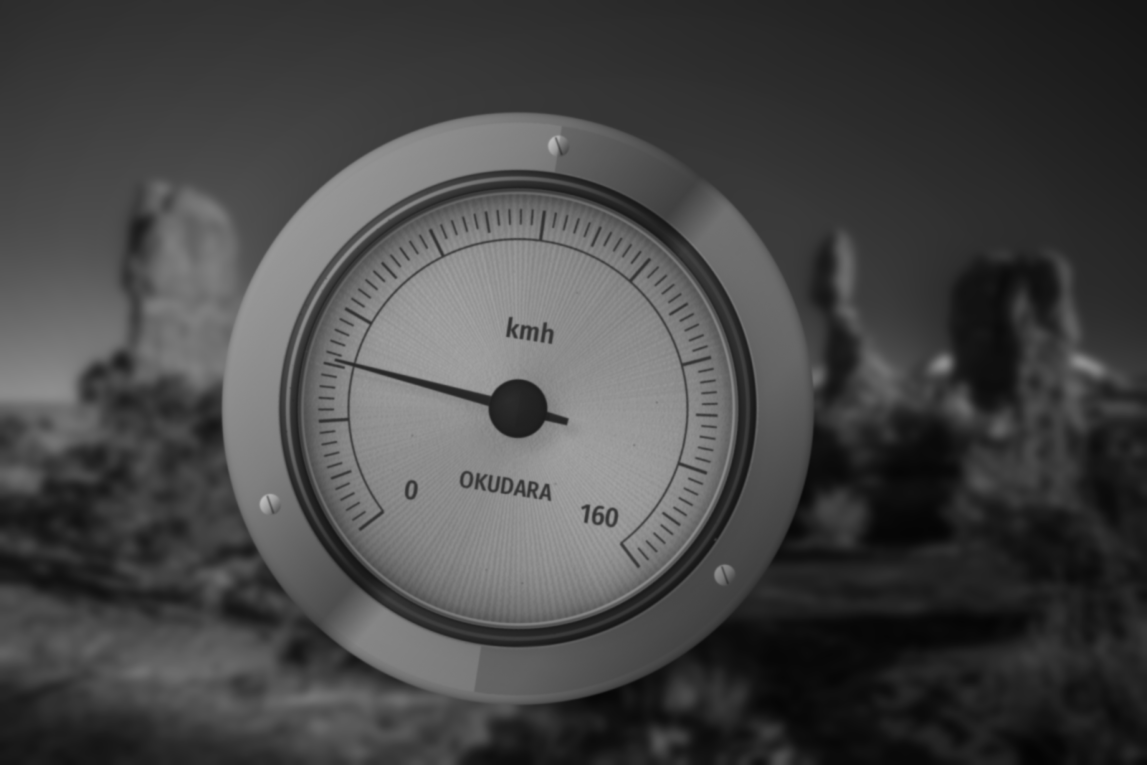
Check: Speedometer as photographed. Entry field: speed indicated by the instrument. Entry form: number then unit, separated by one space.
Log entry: 31 km/h
